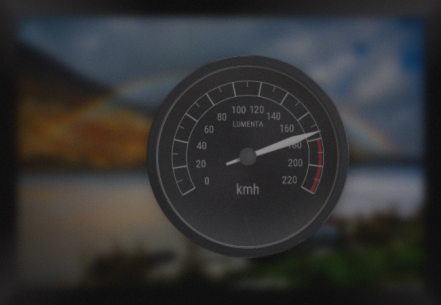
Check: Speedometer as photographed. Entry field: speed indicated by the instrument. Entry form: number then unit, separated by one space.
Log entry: 175 km/h
